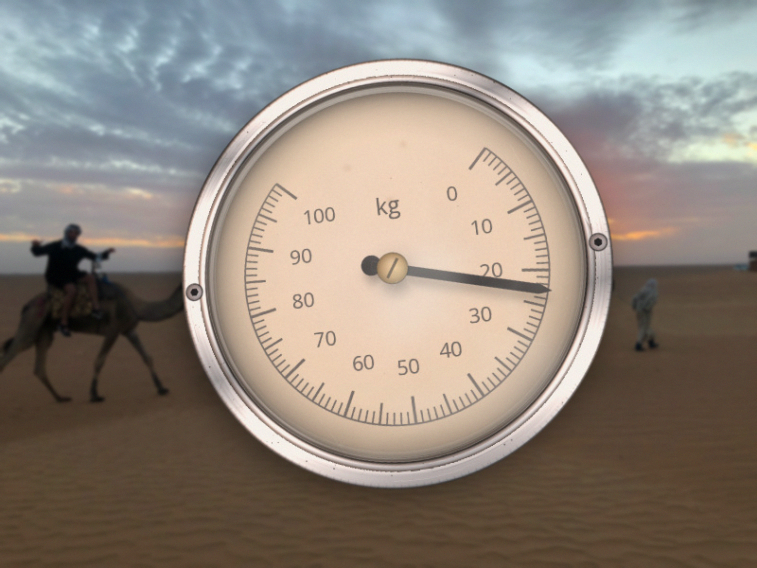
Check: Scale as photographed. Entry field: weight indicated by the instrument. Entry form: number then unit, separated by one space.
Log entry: 23 kg
